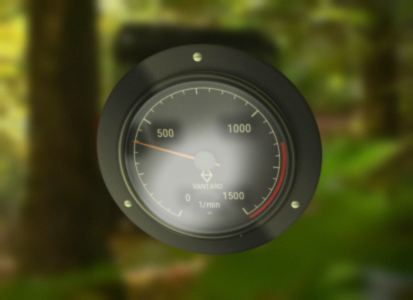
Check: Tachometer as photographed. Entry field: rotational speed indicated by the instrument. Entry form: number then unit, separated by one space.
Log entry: 400 rpm
